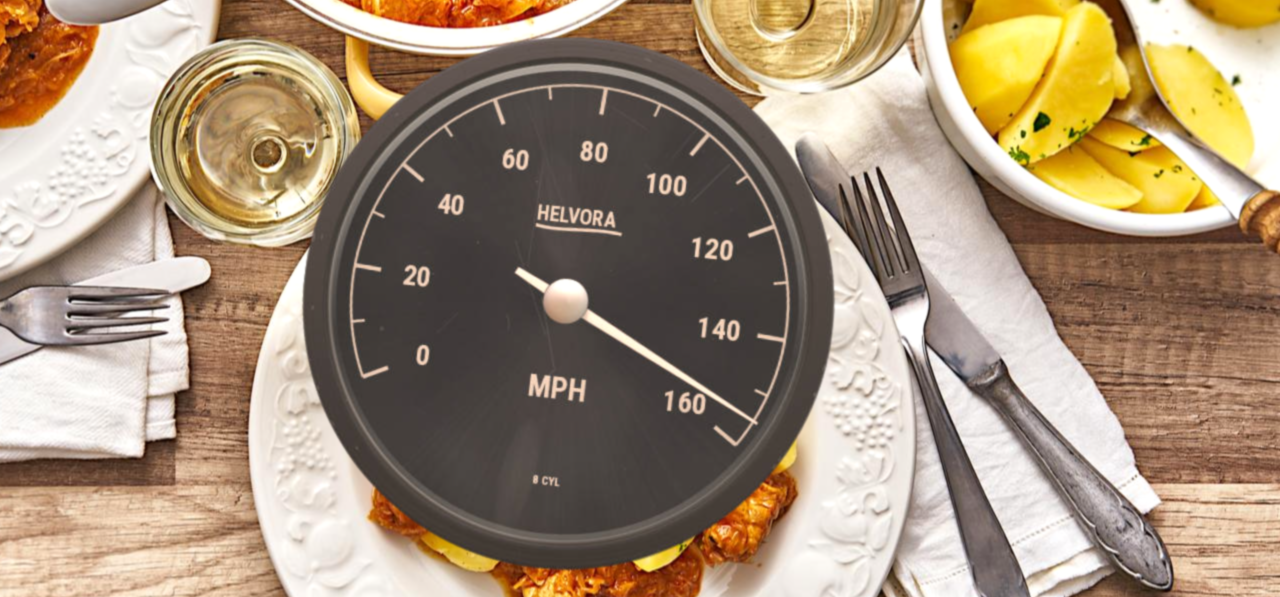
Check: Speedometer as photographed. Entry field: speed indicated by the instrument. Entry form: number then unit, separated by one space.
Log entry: 155 mph
